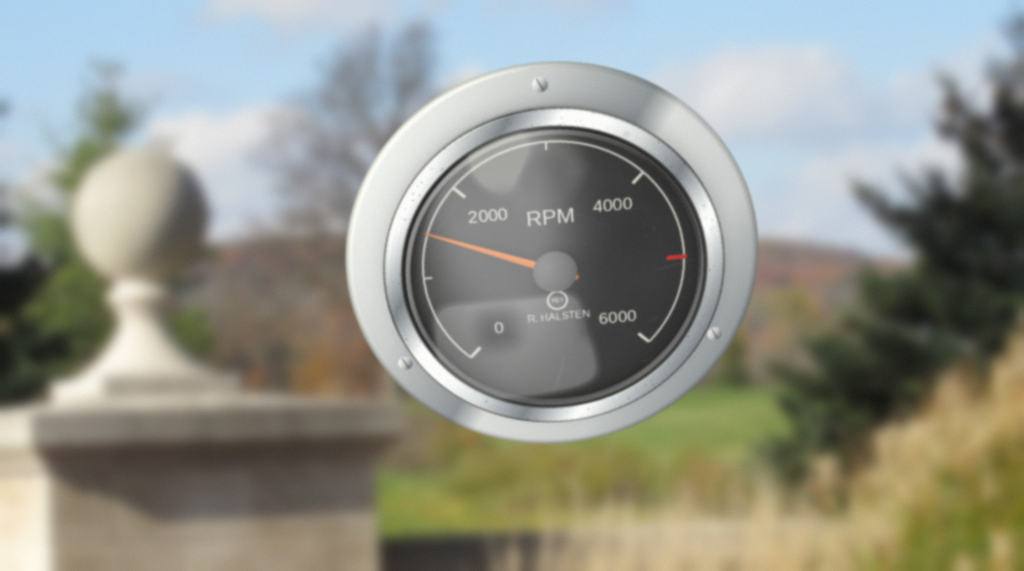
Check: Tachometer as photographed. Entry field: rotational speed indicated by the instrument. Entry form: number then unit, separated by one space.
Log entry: 1500 rpm
